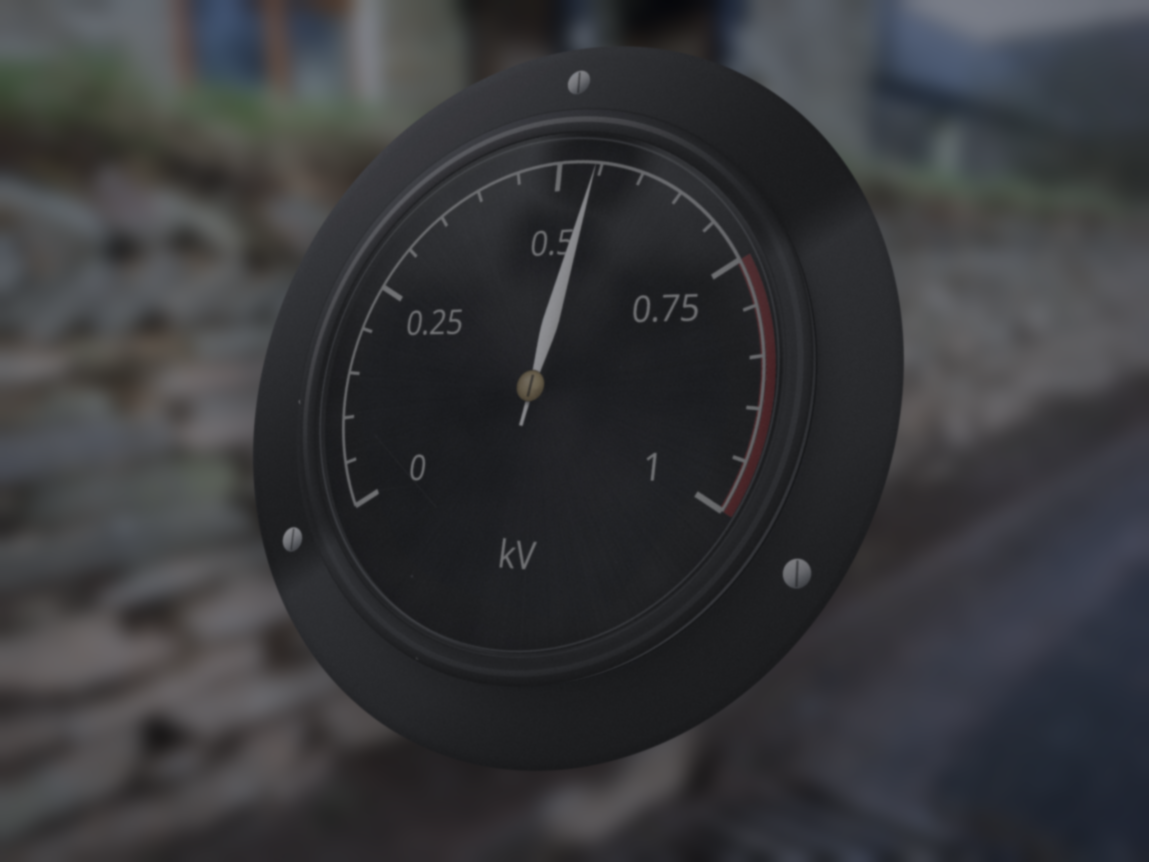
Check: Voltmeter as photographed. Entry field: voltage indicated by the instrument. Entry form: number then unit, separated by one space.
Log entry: 0.55 kV
